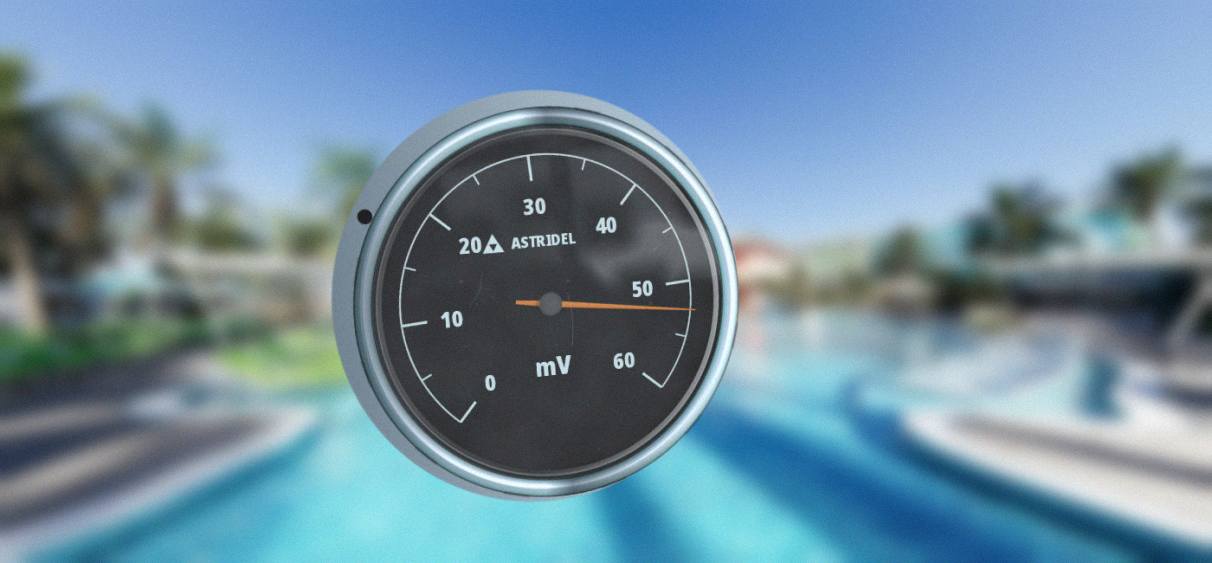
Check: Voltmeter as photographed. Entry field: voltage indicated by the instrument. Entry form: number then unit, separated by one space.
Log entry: 52.5 mV
